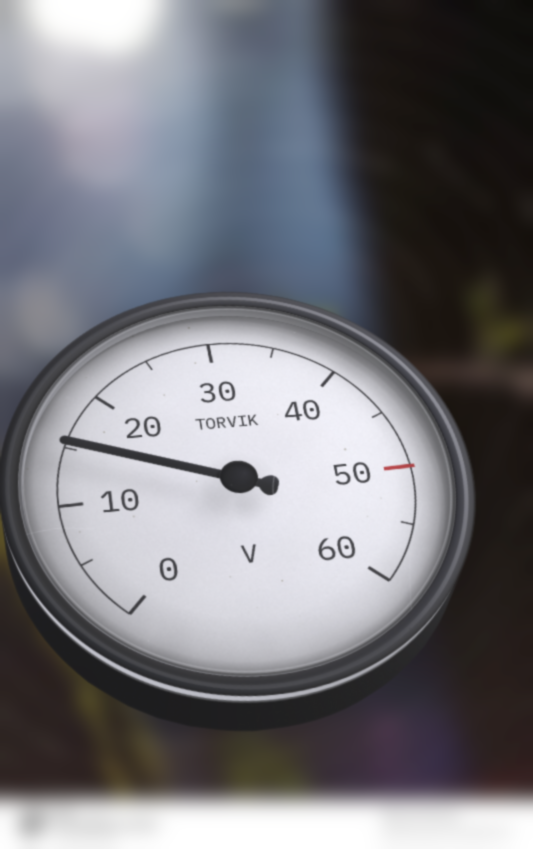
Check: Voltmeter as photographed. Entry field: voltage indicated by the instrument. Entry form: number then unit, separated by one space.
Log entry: 15 V
